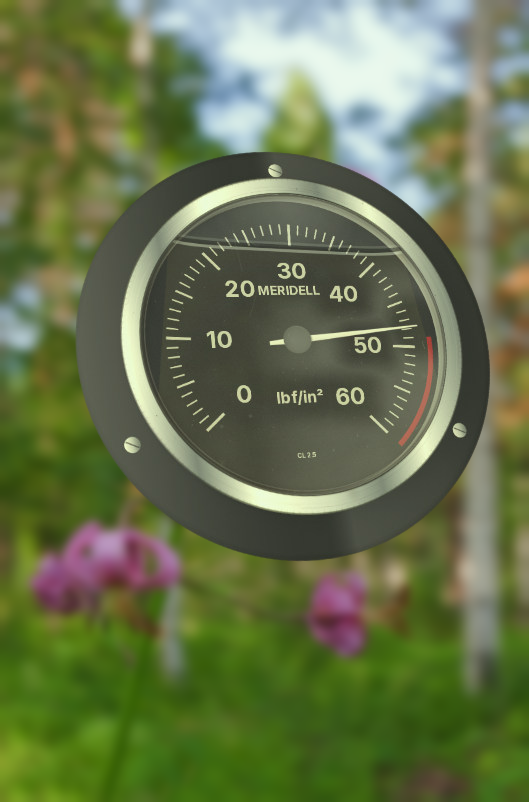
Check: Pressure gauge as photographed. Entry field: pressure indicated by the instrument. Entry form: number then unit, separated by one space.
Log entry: 48 psi
